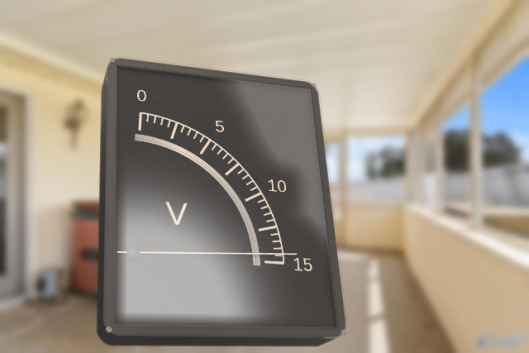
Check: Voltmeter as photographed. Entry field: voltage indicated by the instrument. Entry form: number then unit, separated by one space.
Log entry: 14.5 V
